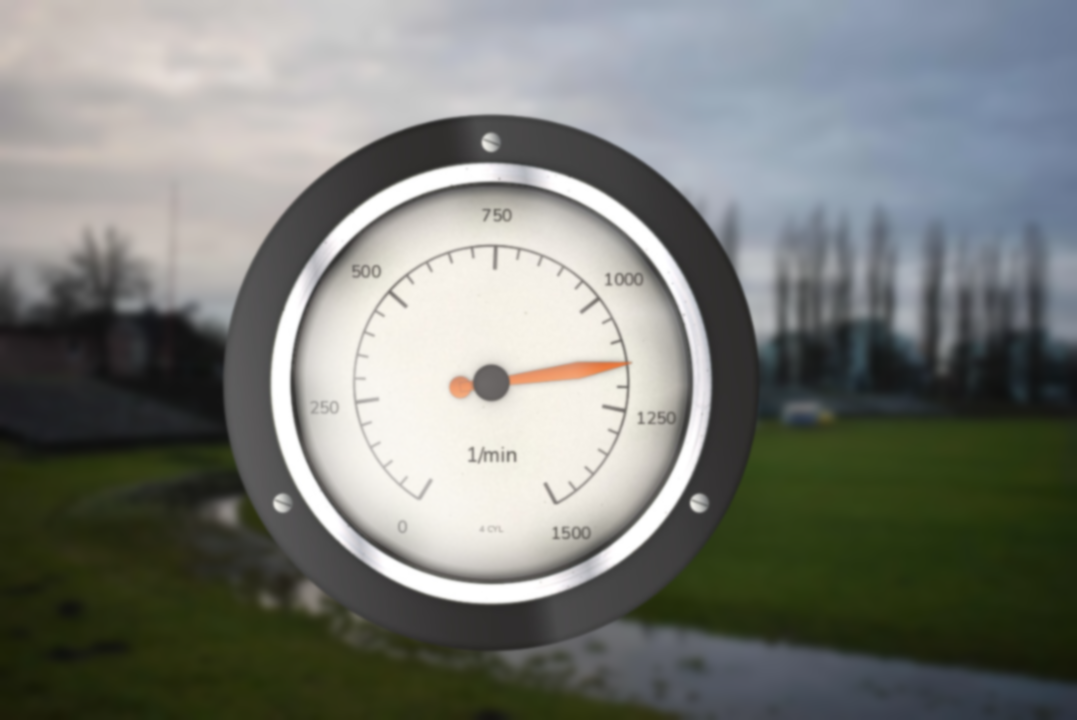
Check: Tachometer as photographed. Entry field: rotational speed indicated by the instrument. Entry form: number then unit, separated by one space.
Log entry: 1150 rpm
